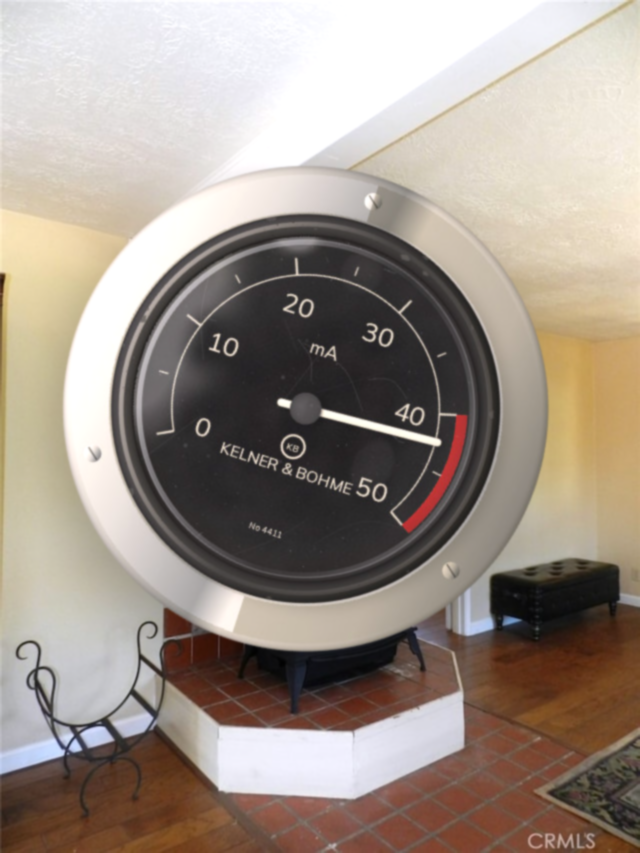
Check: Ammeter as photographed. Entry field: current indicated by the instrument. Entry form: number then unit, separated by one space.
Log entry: 42.5 mA
